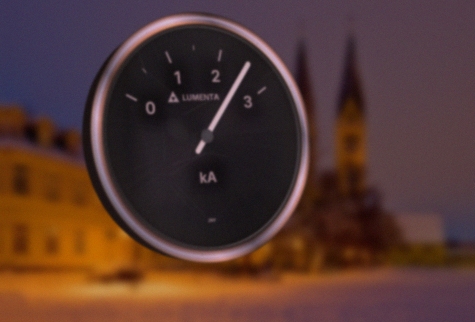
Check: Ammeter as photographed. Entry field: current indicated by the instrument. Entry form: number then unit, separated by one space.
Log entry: 2.5 kA
